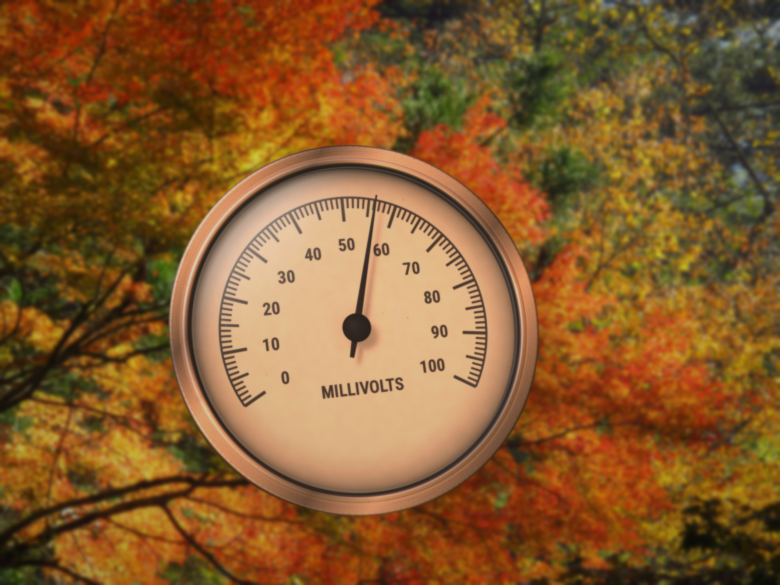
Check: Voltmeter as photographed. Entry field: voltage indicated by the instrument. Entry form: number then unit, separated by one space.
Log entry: 56 mV
